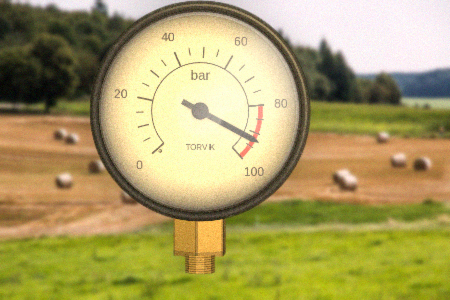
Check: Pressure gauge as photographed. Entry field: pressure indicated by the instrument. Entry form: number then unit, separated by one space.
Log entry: 92.5 bar
